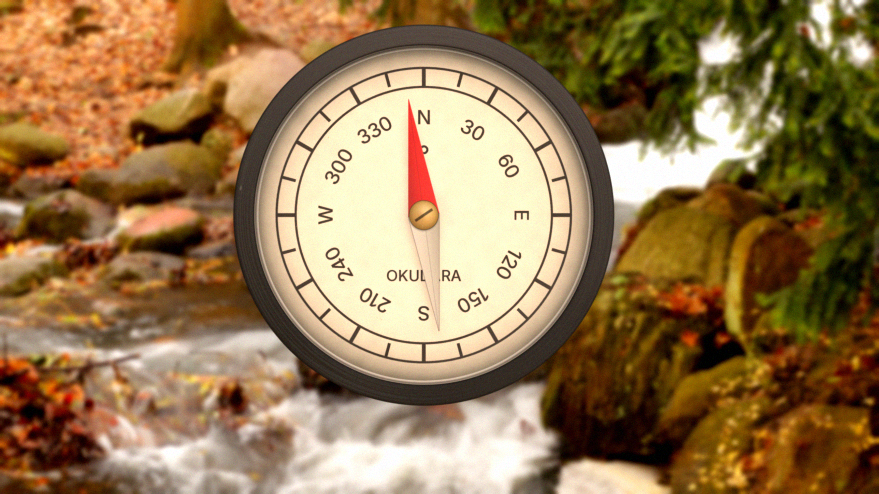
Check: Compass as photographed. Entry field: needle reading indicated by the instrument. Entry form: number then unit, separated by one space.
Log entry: 352.5 °
